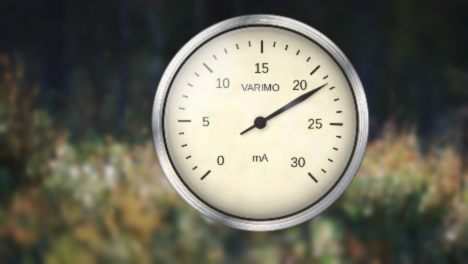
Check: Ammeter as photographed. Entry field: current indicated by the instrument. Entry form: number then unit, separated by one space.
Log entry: 21.5 mA
